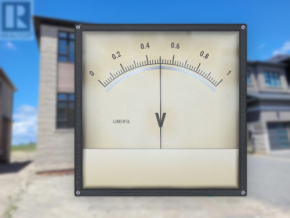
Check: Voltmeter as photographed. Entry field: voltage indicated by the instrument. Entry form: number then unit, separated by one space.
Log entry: 0.5 V
